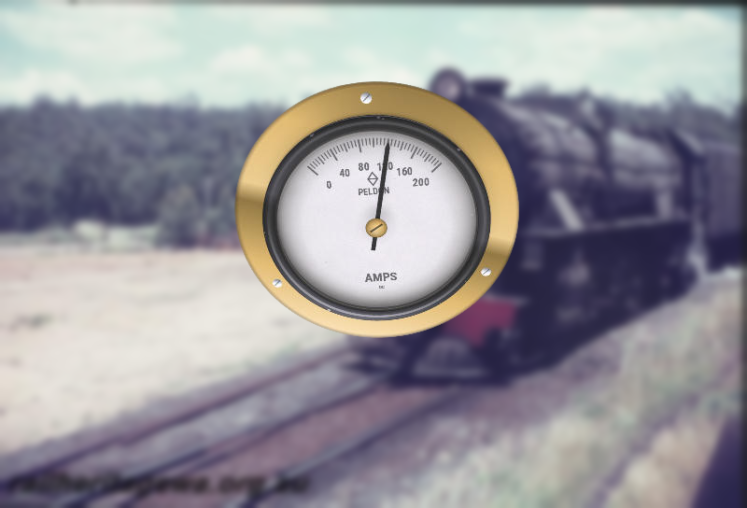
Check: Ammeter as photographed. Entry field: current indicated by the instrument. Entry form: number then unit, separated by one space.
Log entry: 120 A
